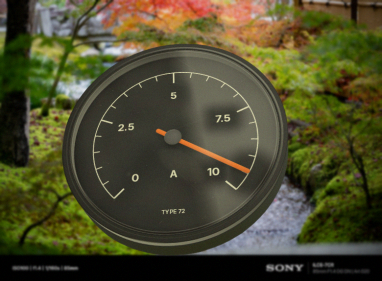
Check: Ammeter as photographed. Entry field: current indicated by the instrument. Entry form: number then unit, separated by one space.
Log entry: 9.5 A
